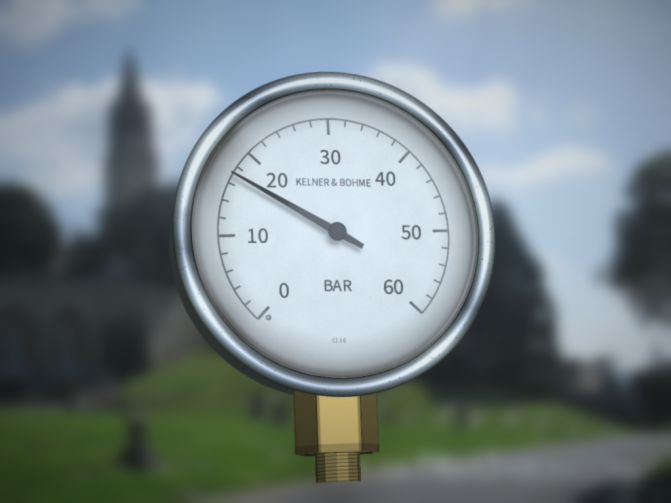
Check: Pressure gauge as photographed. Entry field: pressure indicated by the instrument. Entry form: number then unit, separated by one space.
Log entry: 17 bar
